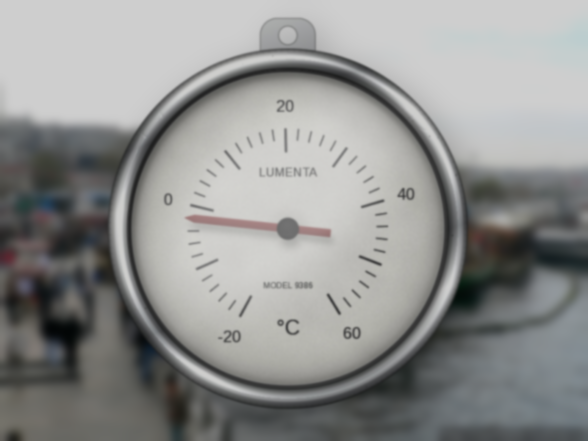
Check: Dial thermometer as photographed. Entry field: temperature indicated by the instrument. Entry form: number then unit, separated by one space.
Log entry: -2 °C
